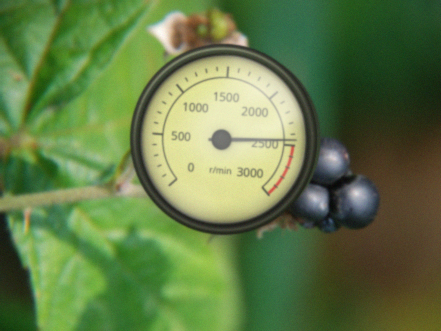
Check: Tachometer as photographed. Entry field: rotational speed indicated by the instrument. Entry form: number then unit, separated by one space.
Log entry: 2450 rpm
